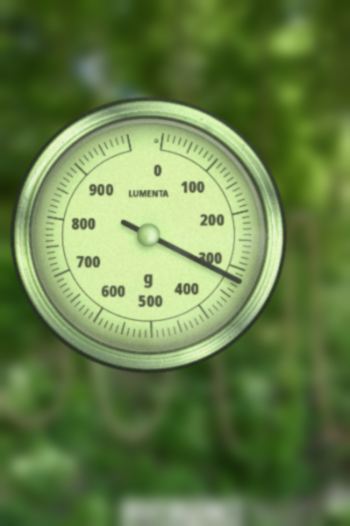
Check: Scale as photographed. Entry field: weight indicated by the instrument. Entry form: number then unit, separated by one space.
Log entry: 320 g
